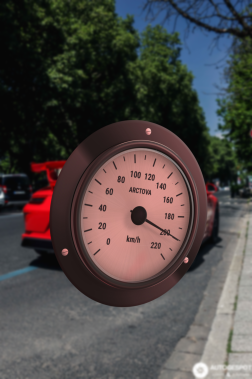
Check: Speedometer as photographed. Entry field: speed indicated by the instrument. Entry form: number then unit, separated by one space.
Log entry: 200 km/h
